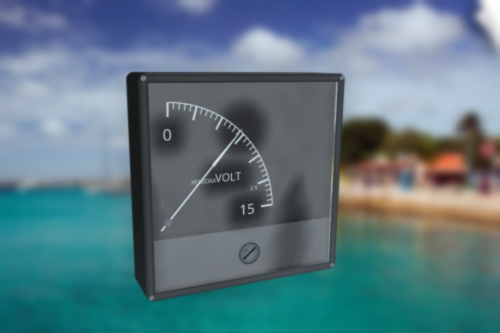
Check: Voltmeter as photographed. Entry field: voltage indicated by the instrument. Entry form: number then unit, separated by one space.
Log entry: 7 V
